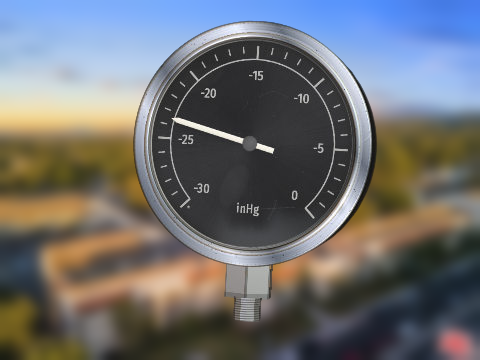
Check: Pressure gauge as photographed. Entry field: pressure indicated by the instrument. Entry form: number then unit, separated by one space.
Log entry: -23.5 inHg
